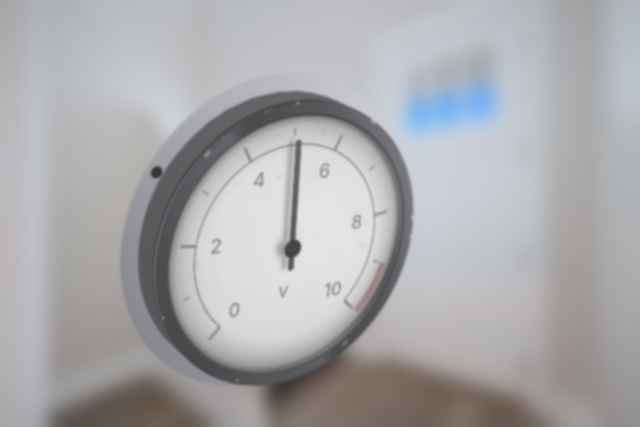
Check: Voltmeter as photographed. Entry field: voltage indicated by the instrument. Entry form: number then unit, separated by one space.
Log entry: 5 V
